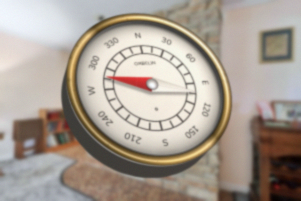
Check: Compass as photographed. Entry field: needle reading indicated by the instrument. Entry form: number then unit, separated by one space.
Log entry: 285 °
